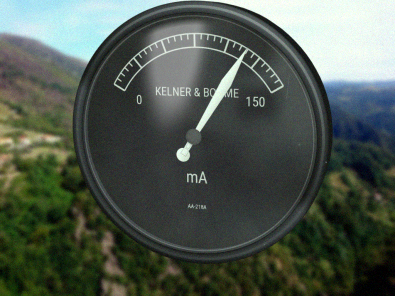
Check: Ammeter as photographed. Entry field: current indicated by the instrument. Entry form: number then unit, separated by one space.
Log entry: 115 mA
